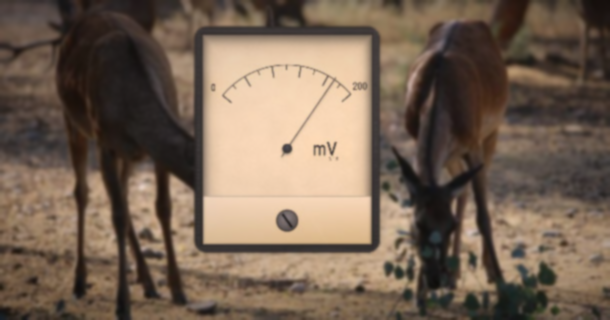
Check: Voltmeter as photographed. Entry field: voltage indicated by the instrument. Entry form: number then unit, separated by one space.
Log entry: 170 mV
